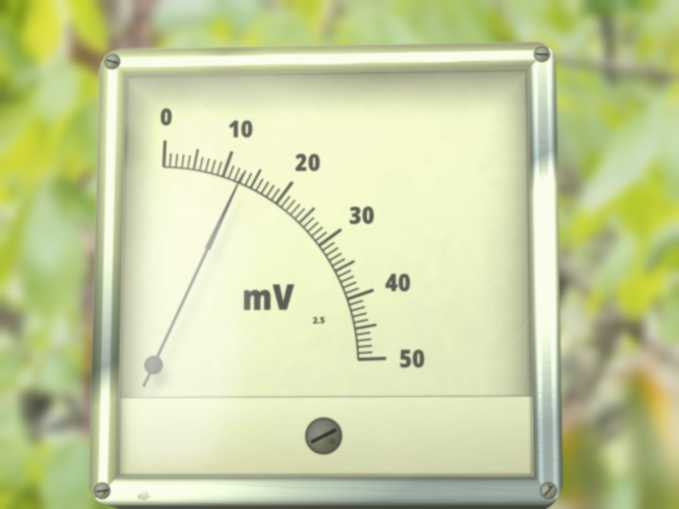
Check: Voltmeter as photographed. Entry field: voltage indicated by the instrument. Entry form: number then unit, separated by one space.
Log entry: 13 mV
